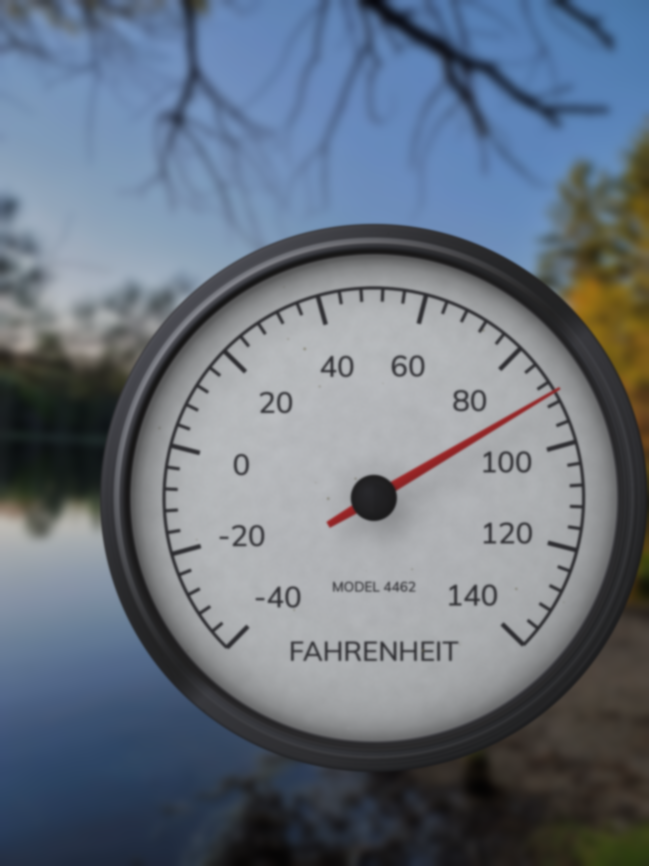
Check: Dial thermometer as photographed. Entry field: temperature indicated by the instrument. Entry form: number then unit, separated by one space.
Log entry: 90 °F
